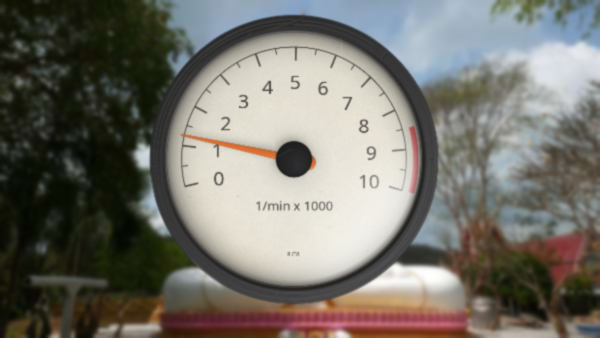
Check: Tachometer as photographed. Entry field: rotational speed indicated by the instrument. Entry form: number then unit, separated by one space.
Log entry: 1250 rpm
